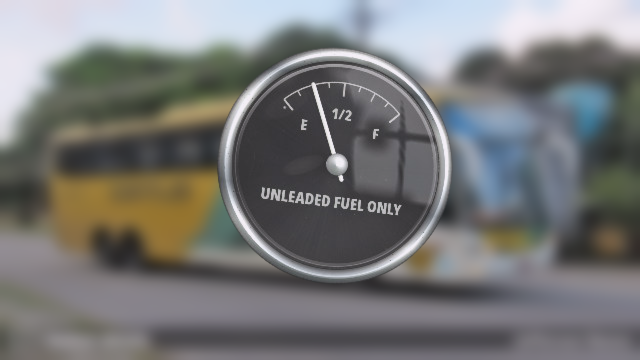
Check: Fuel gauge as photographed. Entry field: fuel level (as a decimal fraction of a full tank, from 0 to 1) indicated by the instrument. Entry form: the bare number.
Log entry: 0.25
